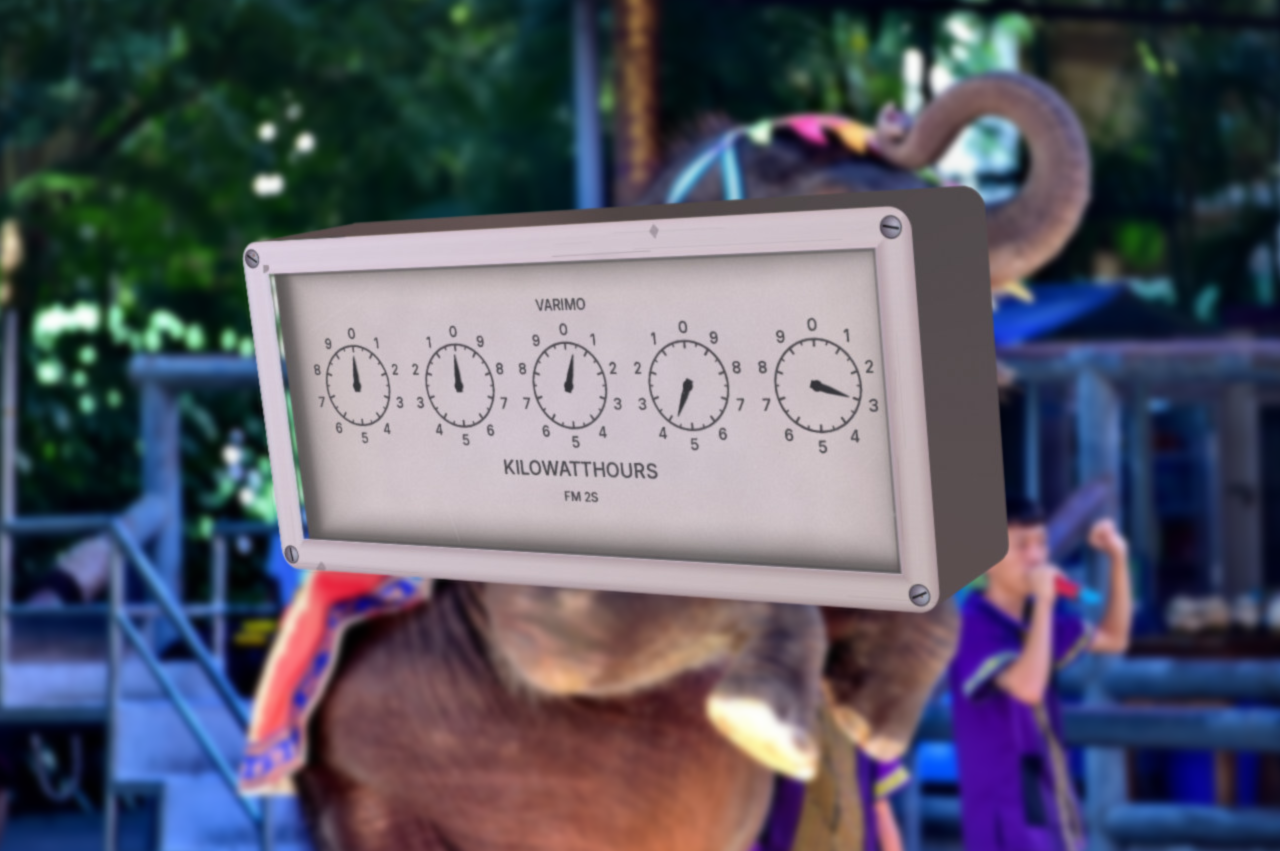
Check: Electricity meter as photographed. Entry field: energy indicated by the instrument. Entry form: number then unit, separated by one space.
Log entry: 43 kWh
